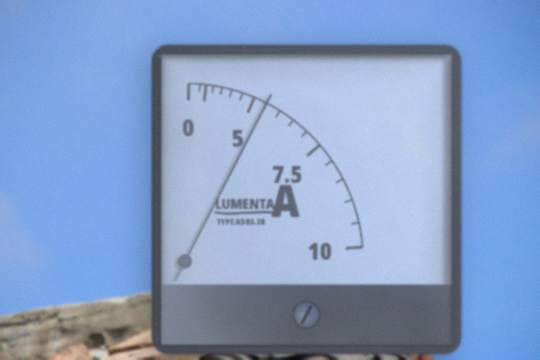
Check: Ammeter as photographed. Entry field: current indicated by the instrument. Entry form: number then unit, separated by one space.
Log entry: 5.5 A
